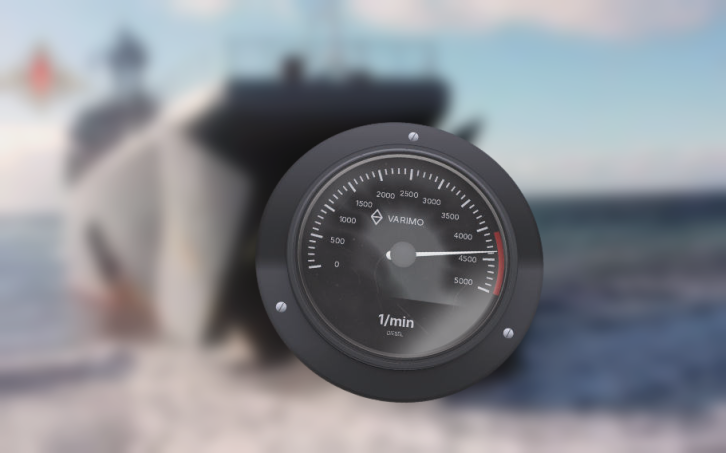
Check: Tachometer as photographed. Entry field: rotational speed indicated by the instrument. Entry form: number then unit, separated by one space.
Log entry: 4400 rpm
